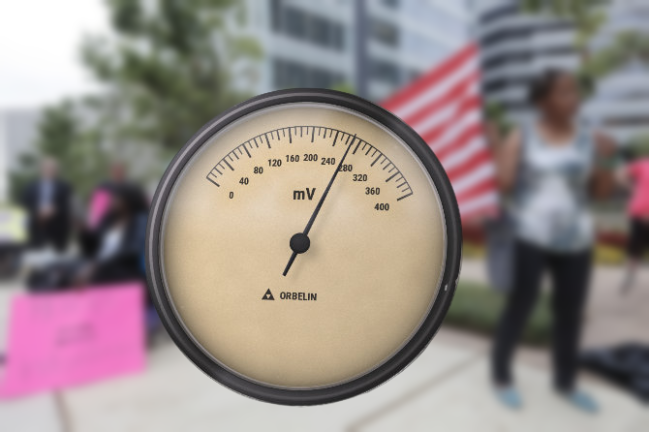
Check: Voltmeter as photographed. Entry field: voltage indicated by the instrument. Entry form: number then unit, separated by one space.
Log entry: 270 mV
